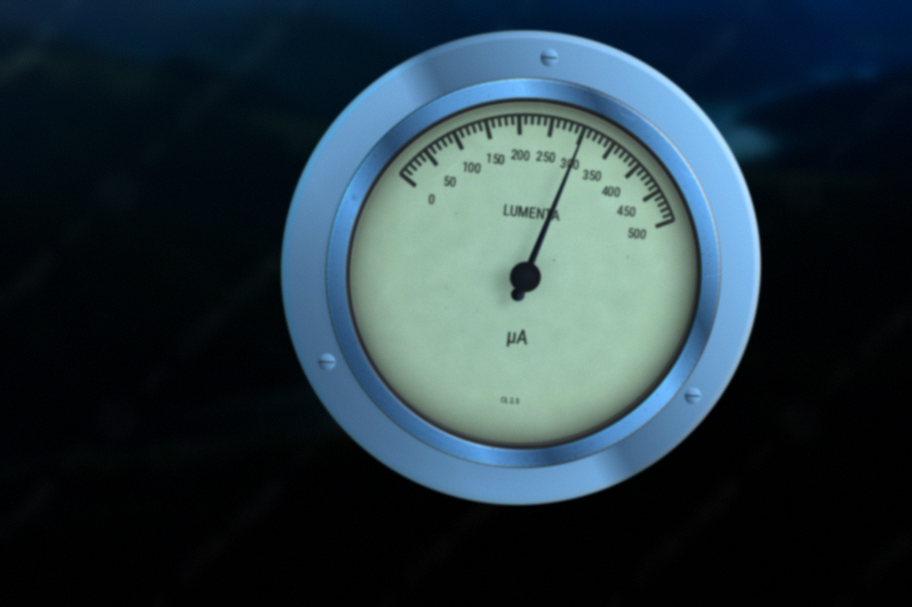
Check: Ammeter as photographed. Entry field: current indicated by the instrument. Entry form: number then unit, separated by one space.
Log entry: 300 µA
